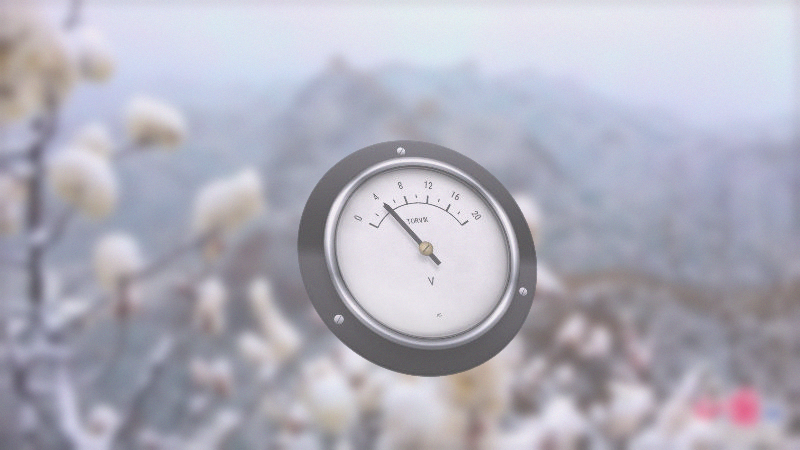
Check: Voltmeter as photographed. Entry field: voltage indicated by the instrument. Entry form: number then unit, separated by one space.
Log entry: 4 V
